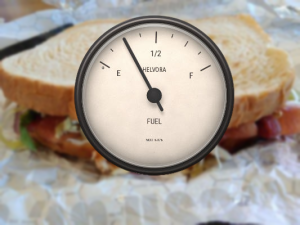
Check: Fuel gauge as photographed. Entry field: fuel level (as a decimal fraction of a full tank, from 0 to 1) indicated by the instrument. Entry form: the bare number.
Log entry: 0.25
